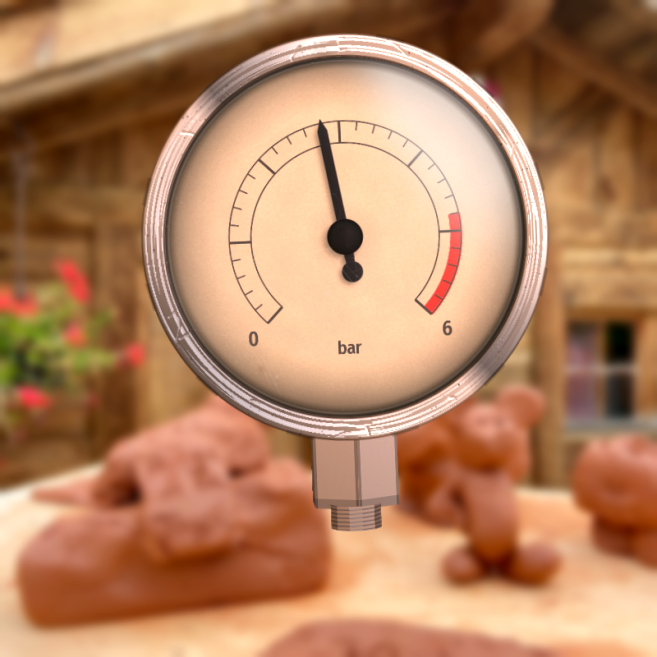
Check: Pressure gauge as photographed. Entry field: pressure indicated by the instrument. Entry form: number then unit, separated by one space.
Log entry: 2.8 bar
